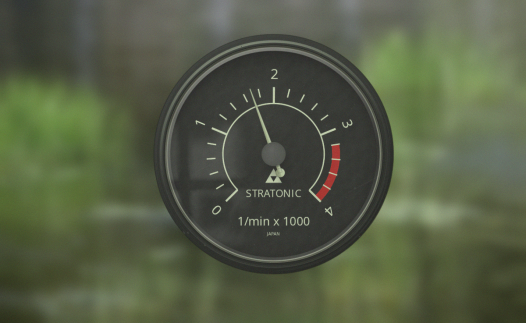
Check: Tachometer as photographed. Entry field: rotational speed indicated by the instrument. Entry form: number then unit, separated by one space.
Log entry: 1700 rpm
